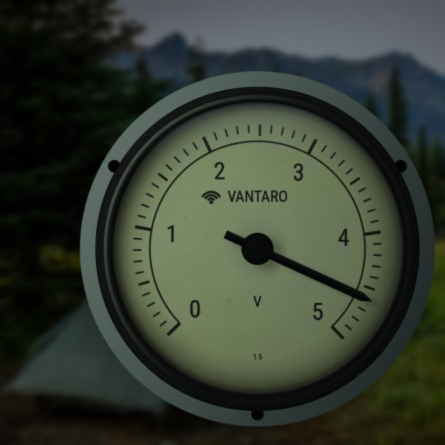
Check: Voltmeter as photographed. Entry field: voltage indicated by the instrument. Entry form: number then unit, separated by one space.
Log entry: 4.6 V
